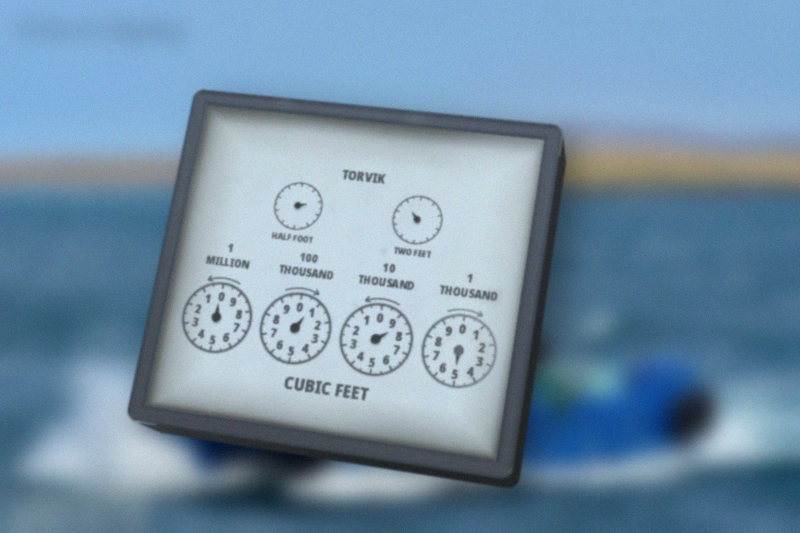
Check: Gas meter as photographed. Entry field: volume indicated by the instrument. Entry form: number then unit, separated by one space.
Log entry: 8500 ft³
